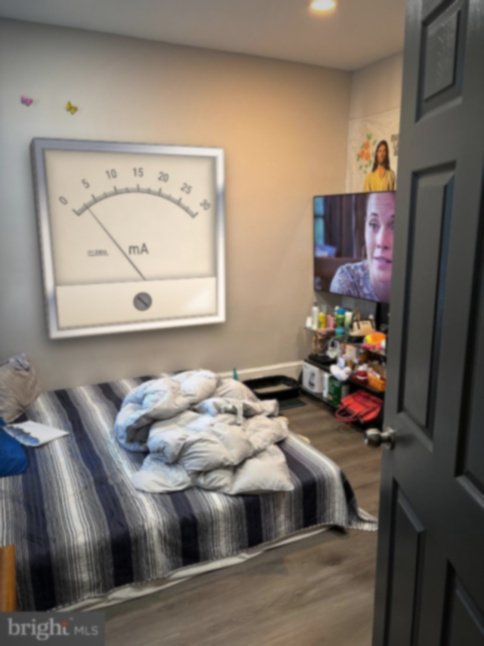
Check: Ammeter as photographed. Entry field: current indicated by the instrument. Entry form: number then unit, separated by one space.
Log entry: 2.5 mA
